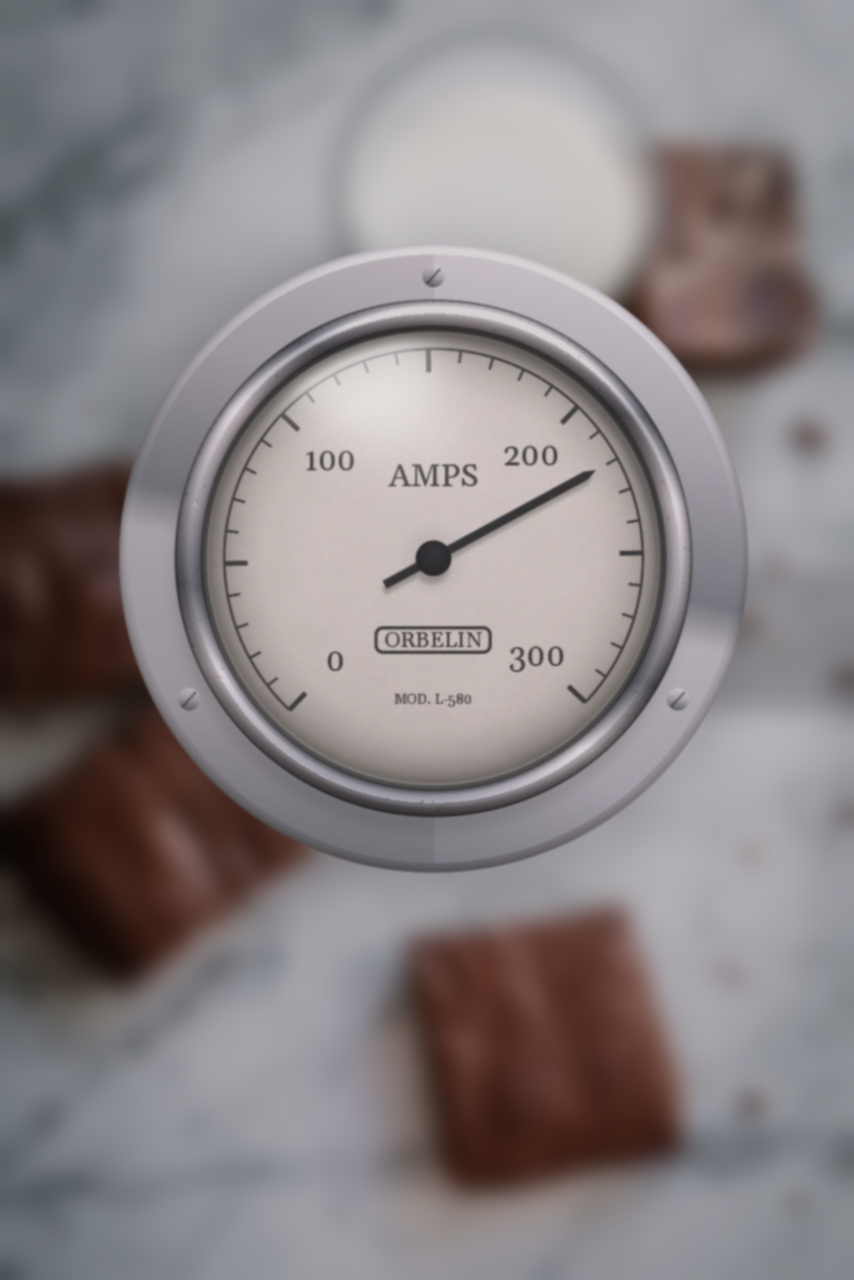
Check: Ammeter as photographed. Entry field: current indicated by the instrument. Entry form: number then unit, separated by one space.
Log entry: 220 A
